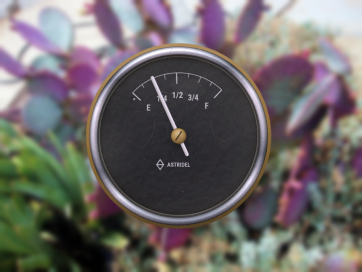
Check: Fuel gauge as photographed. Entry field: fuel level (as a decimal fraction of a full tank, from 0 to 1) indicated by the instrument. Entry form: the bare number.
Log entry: 0.25
